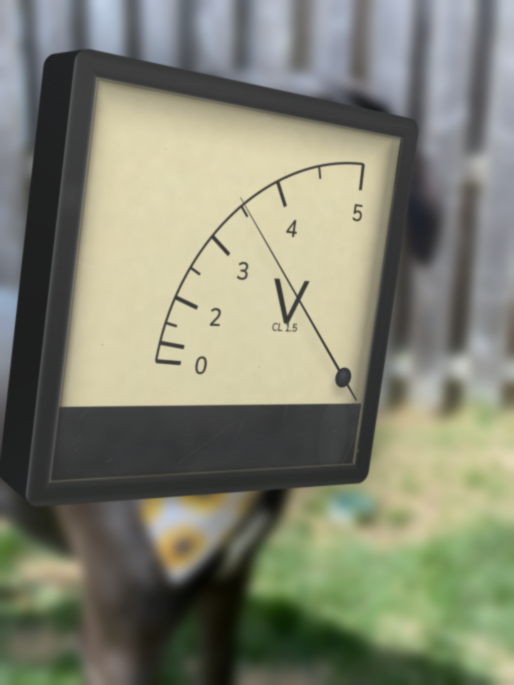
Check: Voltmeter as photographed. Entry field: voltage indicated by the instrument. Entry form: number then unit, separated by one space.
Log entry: 3.5 V
